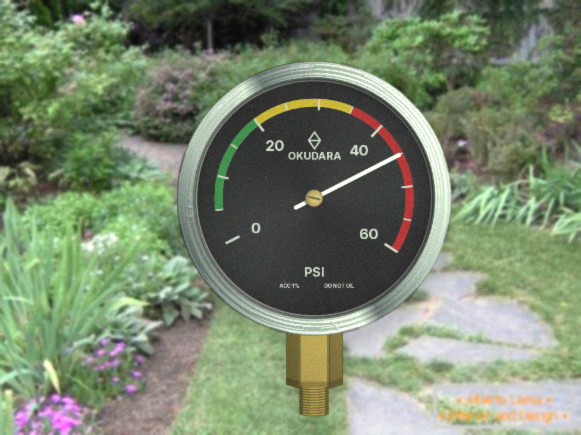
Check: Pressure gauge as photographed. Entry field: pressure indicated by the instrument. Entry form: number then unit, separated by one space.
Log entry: 45 psi
